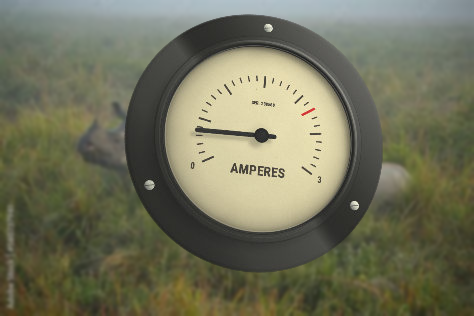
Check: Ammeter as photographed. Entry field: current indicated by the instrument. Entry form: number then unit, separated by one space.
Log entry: 0.35 A
